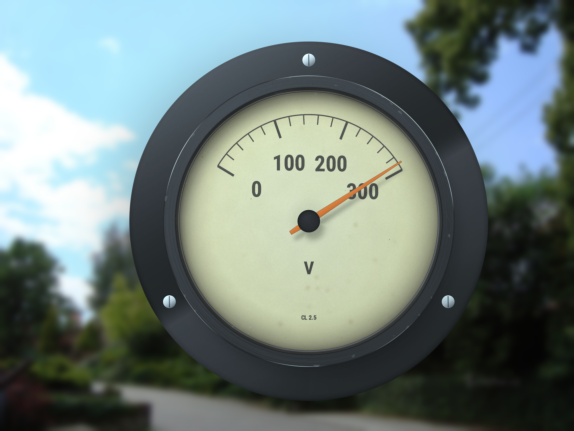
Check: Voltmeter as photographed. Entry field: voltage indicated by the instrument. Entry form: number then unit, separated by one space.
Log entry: 290 V
